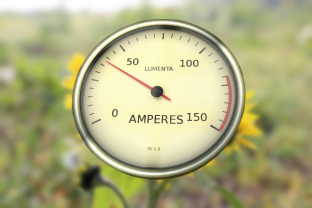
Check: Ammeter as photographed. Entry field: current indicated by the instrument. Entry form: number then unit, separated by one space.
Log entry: 37.5 A
